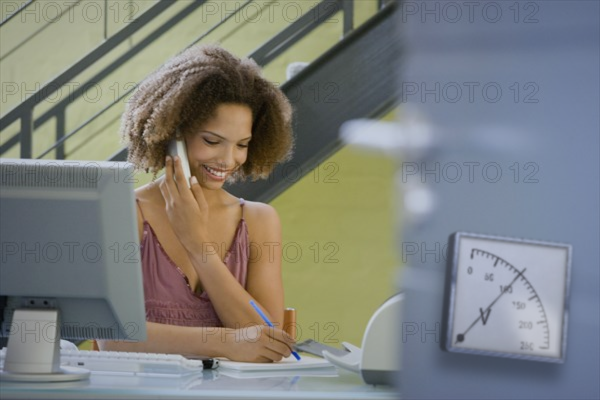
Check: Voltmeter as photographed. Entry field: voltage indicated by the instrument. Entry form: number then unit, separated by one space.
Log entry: 100 V
